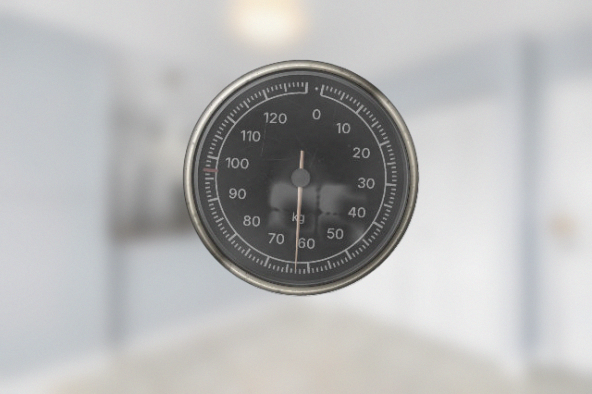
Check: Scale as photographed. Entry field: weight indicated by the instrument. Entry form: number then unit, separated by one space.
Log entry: 63 kg
